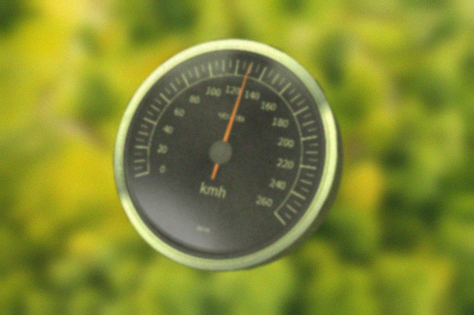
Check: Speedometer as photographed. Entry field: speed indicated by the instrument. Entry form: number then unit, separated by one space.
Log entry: 130 km/h
